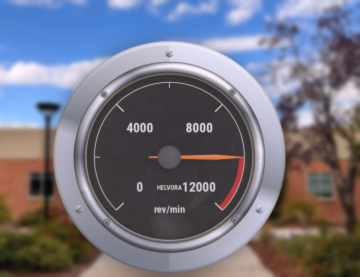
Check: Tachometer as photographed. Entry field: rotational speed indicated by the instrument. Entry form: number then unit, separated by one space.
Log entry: 10000 rpm
